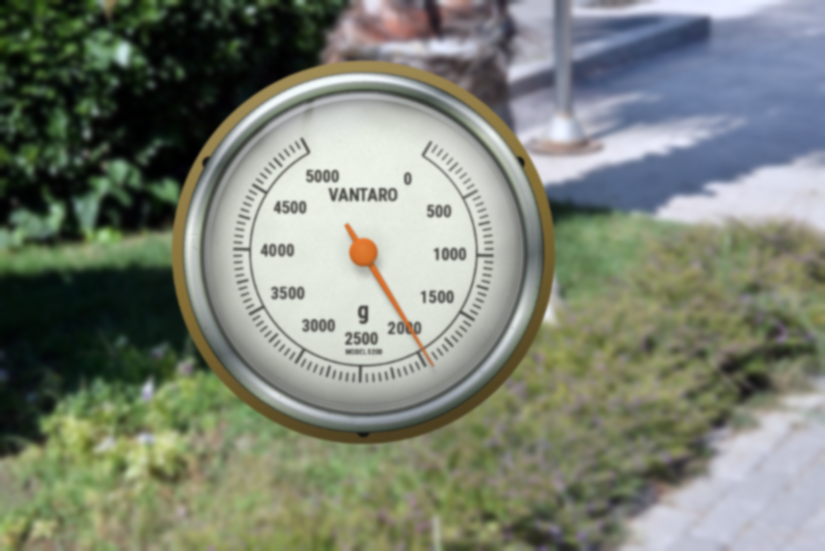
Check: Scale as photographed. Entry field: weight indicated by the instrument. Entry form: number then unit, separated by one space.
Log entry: 1950 g
